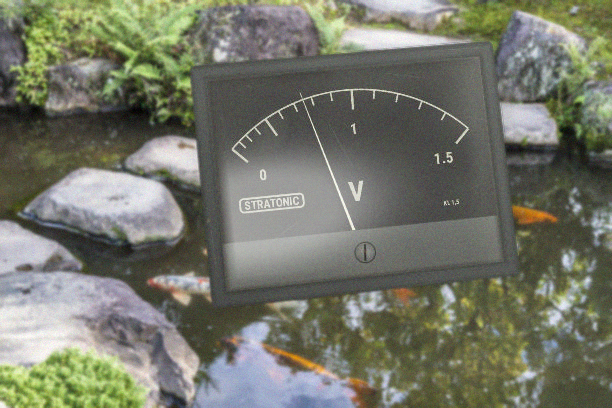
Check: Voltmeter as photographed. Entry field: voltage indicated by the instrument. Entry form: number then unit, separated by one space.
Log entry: 0.75 V
